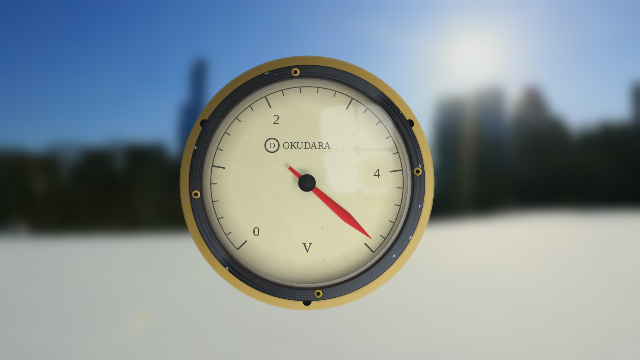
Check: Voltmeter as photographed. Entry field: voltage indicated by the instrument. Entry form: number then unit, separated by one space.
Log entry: 4.9 V
